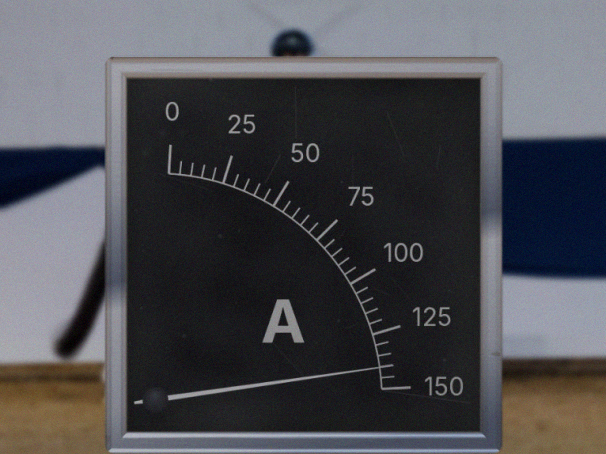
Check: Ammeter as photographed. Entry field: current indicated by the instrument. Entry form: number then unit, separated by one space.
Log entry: 140 A
